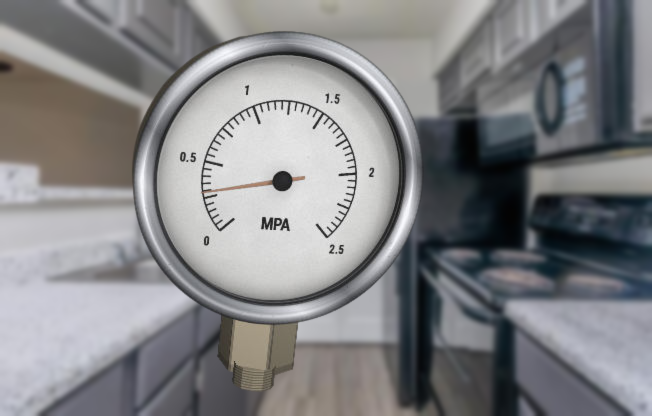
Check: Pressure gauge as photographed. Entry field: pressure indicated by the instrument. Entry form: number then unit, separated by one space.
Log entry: 0.3 MPa
